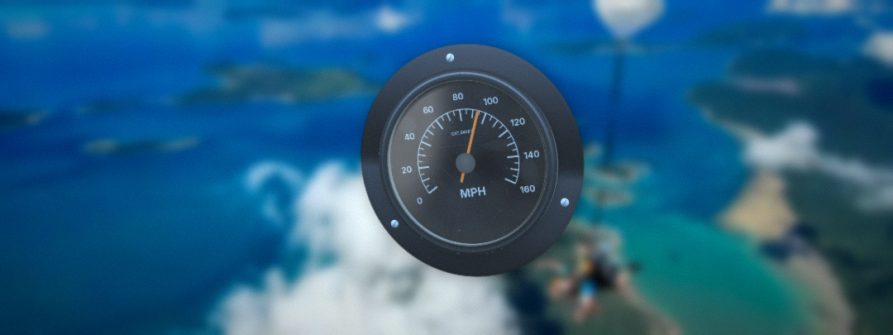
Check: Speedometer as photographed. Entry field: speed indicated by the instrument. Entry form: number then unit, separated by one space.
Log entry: 95 mph
